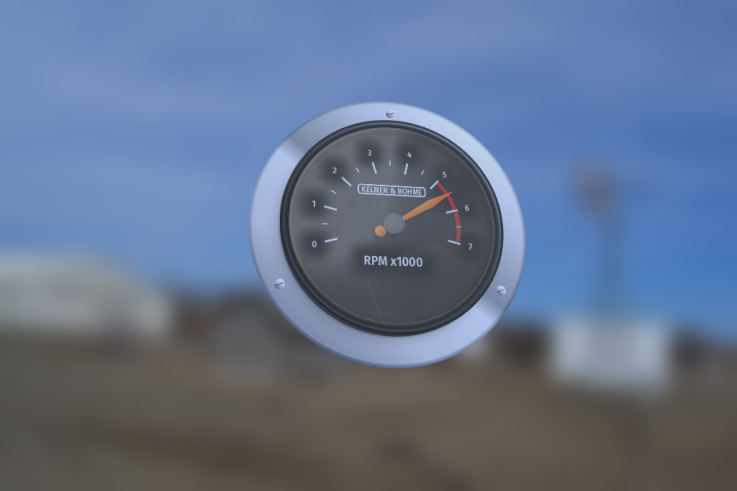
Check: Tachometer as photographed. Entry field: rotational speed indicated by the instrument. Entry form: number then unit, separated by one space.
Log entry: 5500 rpm
